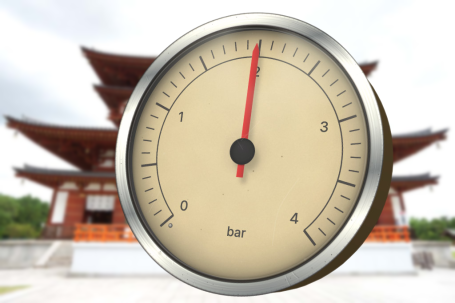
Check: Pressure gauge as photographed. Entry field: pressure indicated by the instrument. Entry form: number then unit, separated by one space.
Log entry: 2 bar
